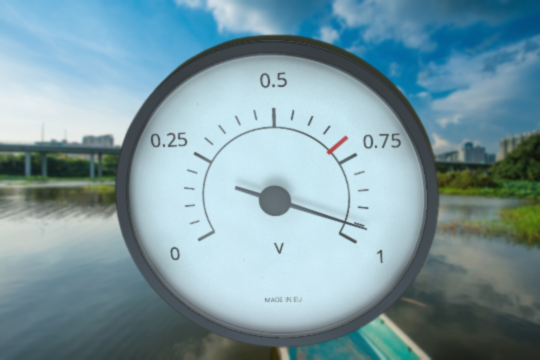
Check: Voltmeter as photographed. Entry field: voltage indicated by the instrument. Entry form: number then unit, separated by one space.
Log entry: 0.95 V
